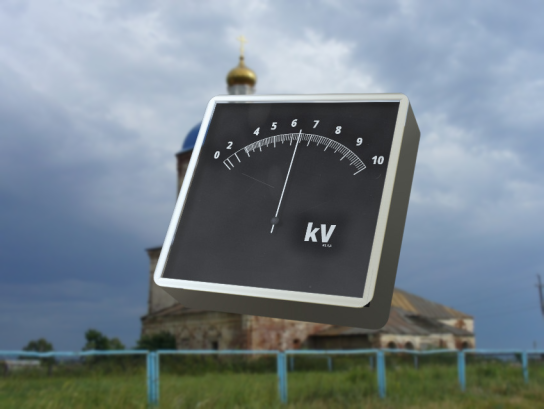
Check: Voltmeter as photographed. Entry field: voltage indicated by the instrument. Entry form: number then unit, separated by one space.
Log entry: 6.5 kV
